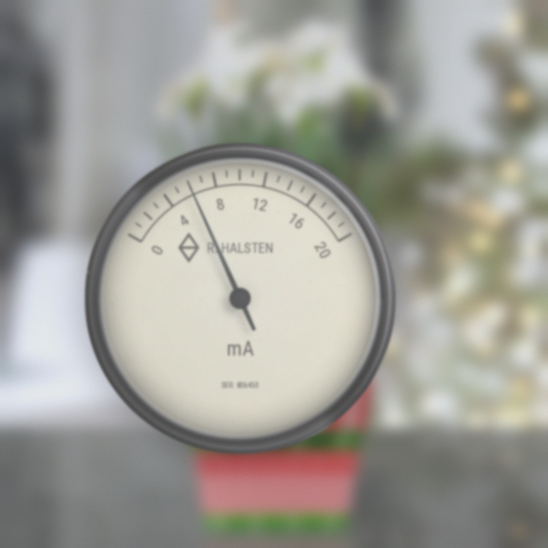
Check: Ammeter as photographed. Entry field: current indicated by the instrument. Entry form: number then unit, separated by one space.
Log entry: 6 mA
